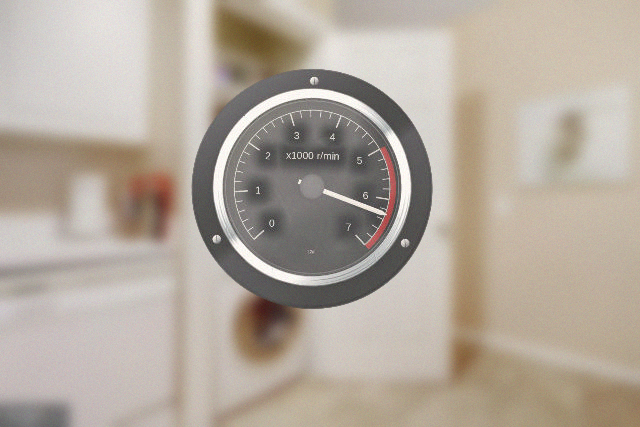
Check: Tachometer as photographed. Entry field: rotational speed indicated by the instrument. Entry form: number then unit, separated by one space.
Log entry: 6300 rpm
